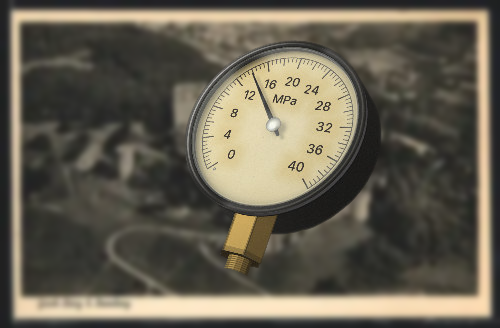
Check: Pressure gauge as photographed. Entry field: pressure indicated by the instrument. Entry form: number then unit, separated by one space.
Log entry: 14 MPa
